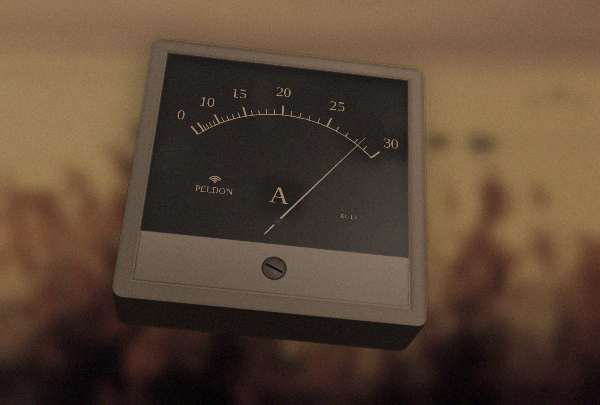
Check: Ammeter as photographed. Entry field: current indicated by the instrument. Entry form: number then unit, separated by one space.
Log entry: 28.5 A
